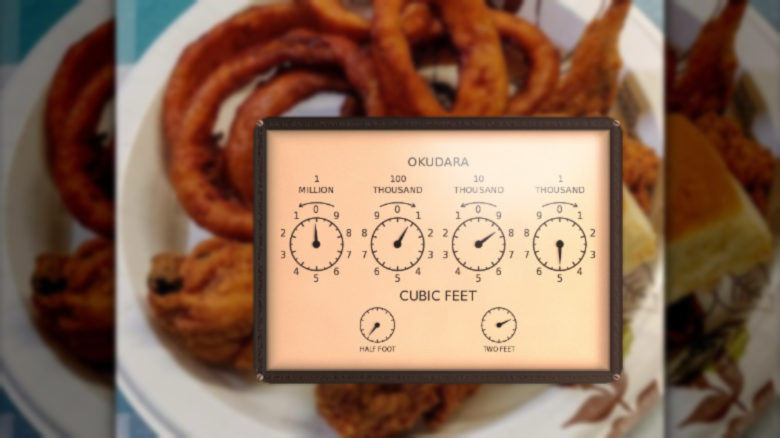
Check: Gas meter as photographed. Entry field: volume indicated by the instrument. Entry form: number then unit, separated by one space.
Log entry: 8500 ft³
